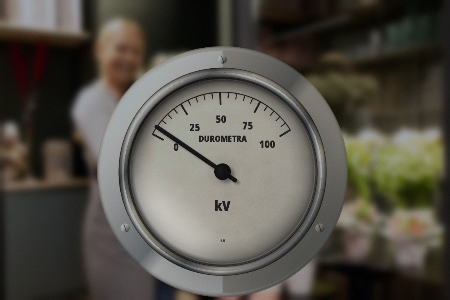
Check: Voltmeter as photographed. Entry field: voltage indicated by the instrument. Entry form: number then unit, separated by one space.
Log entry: 5 kV
